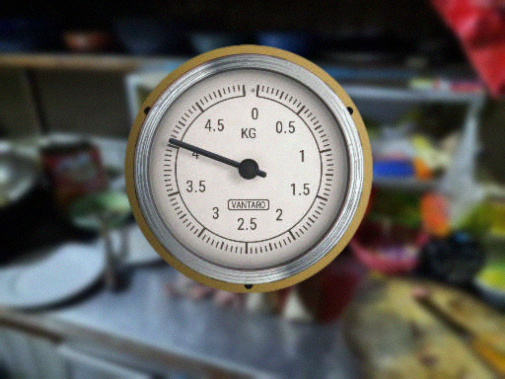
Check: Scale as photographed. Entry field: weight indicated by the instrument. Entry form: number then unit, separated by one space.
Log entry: 4.05 kg
